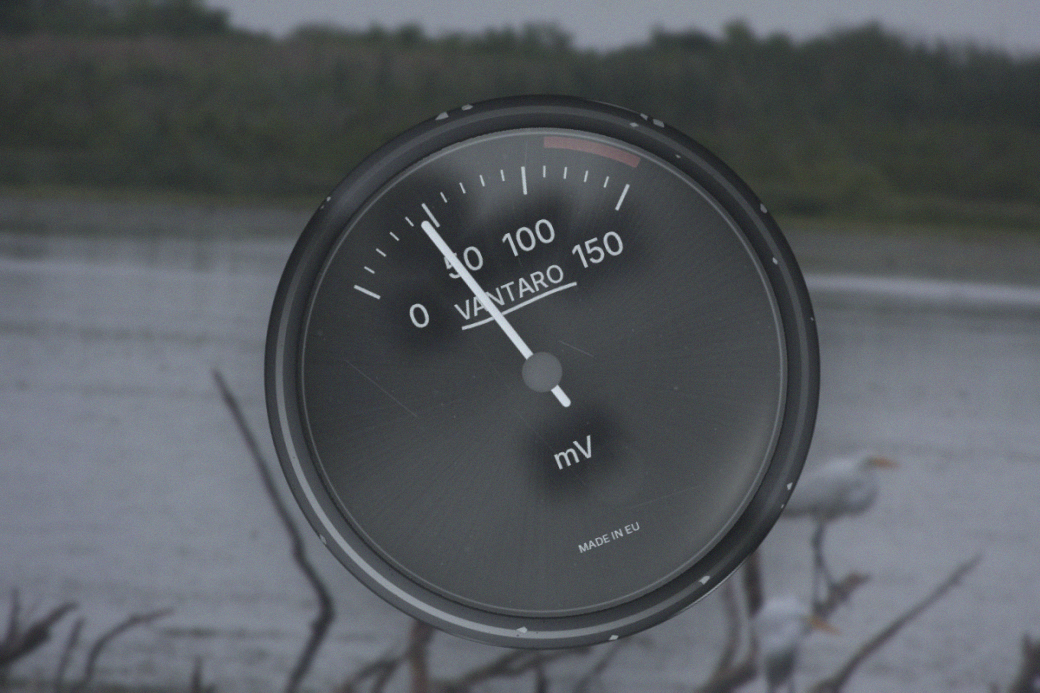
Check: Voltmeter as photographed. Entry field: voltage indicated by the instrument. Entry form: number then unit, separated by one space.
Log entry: 45 mV
